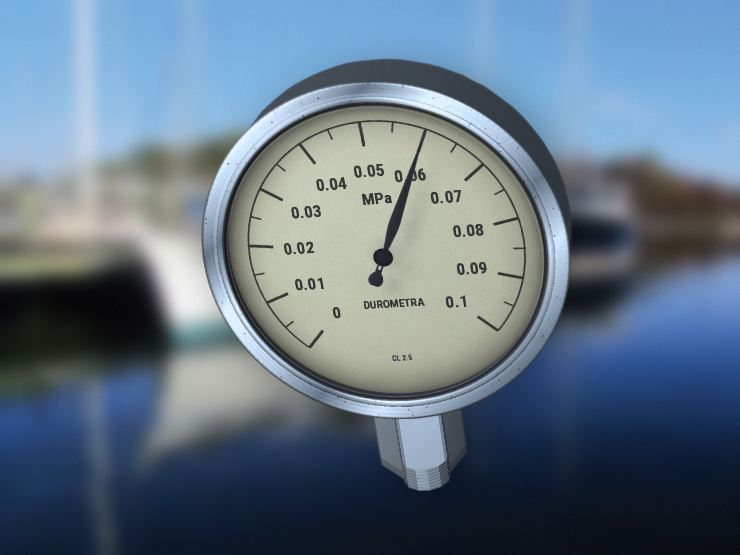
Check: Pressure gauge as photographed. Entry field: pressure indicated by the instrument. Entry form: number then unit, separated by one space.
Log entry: 0.06 MPa
